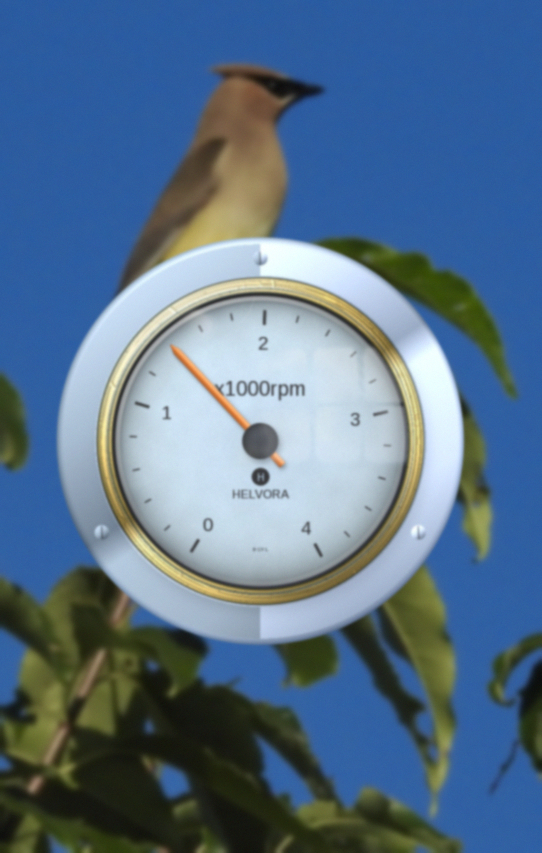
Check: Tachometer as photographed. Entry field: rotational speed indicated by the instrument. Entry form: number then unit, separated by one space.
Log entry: 1400 rpm
